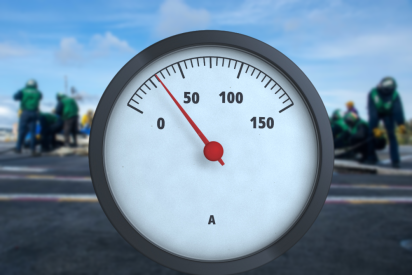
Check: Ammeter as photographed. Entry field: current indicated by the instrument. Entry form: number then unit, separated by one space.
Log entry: 30 A
